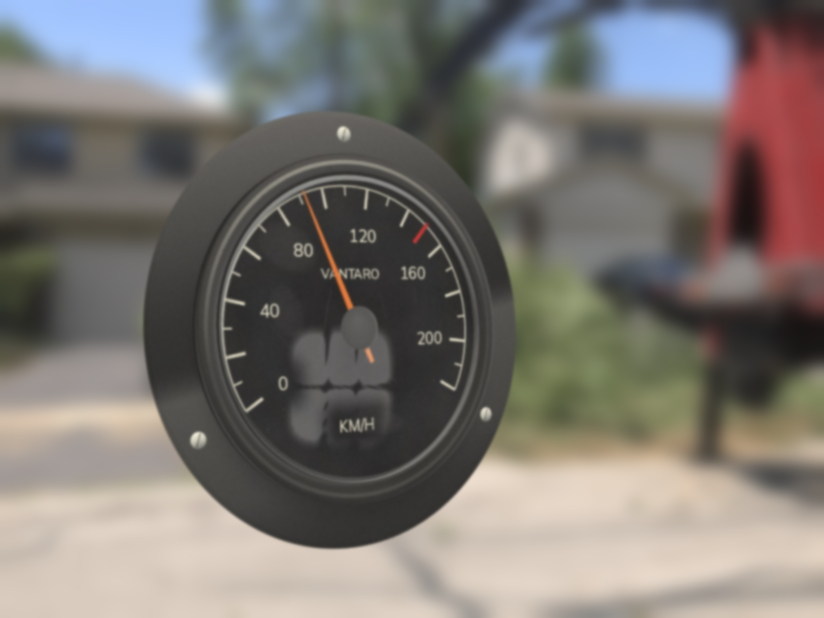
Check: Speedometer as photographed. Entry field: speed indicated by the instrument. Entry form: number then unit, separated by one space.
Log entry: 90 km/h
